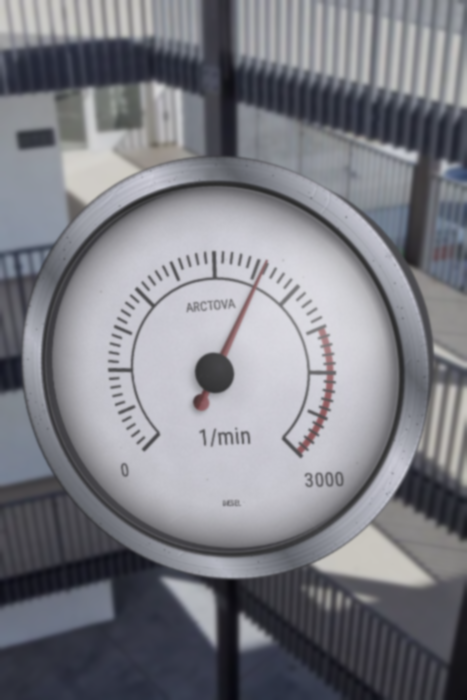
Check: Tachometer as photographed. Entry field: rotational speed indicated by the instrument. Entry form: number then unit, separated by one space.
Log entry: 1800 rpm
